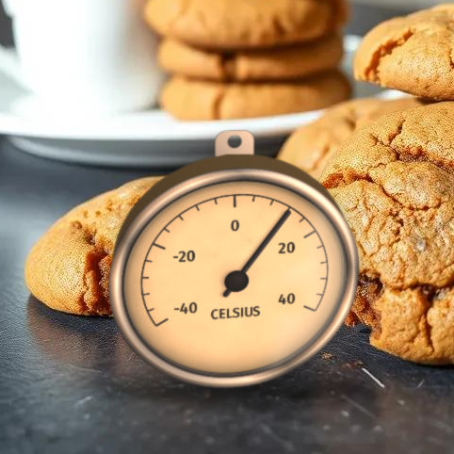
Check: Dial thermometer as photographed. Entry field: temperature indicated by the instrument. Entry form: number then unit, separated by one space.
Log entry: 12 °C
